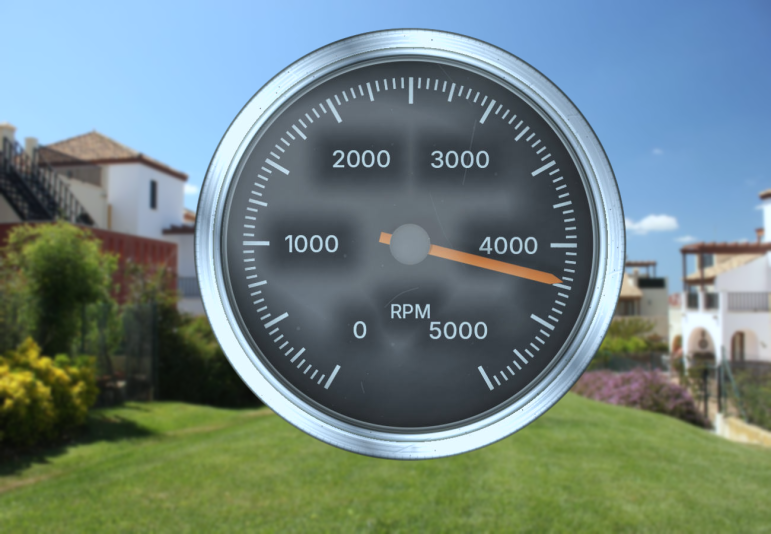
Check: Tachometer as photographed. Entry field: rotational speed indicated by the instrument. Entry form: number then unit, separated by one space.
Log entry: 4225 rpm
